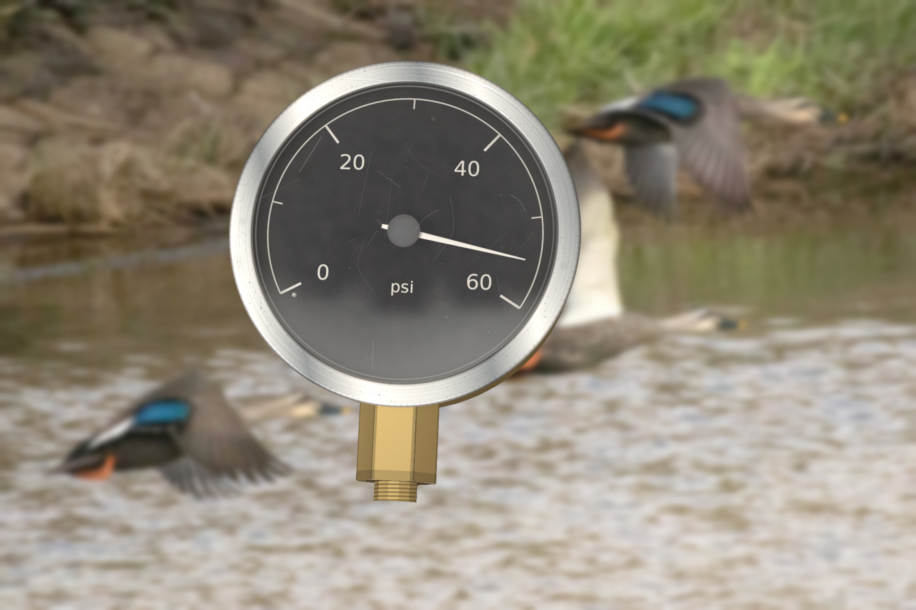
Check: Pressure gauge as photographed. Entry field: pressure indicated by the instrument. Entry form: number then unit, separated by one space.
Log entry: 55 psi
